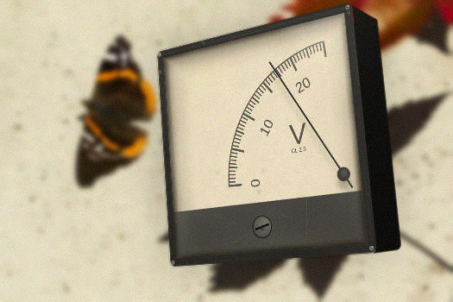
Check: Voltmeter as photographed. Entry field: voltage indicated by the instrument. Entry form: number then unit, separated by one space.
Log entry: 17.5 V
